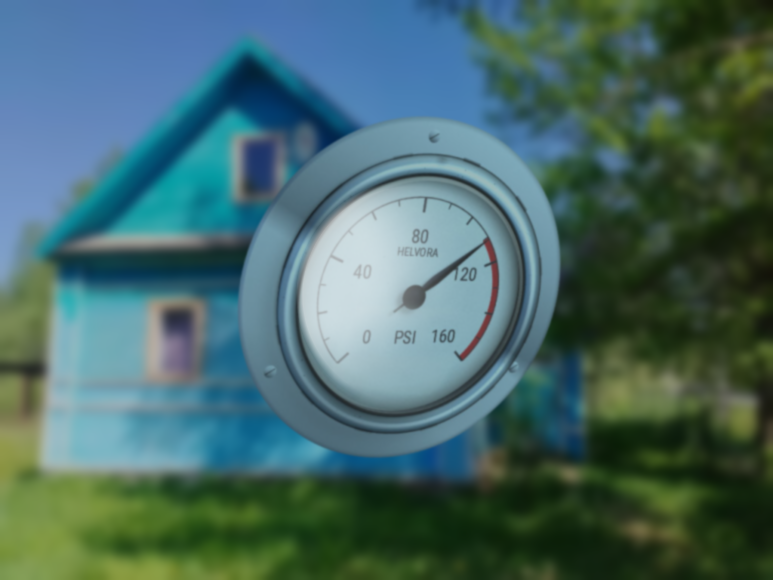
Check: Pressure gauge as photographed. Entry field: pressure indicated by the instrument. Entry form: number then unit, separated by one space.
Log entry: 110 psi
